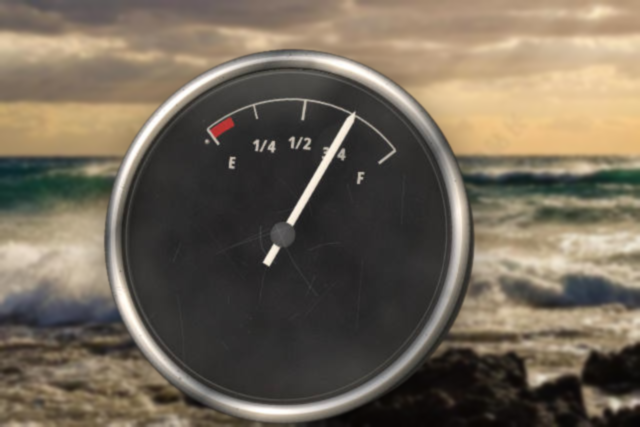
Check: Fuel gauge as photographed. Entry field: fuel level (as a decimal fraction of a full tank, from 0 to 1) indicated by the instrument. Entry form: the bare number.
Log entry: 0.75
